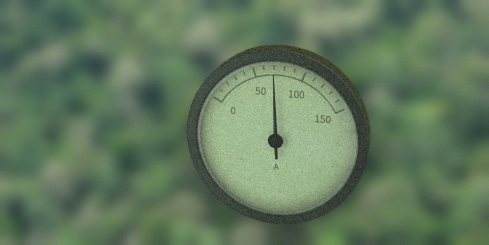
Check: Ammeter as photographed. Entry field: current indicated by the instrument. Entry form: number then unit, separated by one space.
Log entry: 70 A
